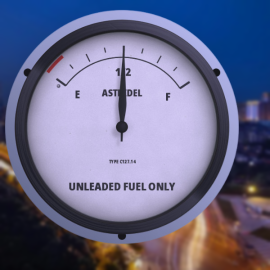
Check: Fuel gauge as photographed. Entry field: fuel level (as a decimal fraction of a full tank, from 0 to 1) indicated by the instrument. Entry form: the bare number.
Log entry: 0.5
